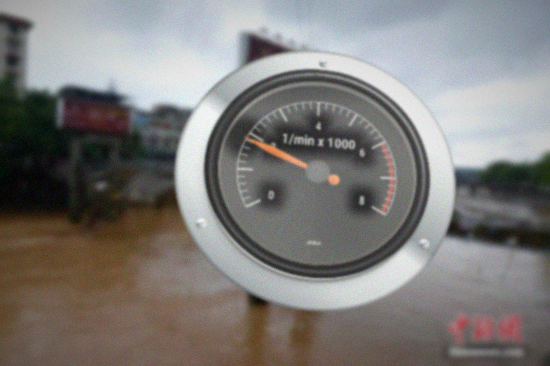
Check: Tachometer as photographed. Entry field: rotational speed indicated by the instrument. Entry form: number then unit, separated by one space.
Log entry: 1800 rpm
